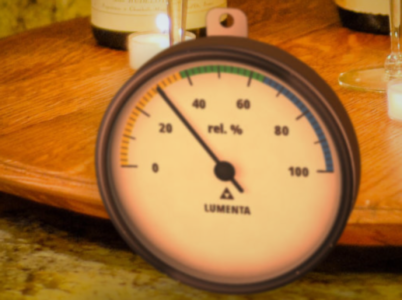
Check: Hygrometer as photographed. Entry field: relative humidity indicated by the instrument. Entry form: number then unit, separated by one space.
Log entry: 30 %
